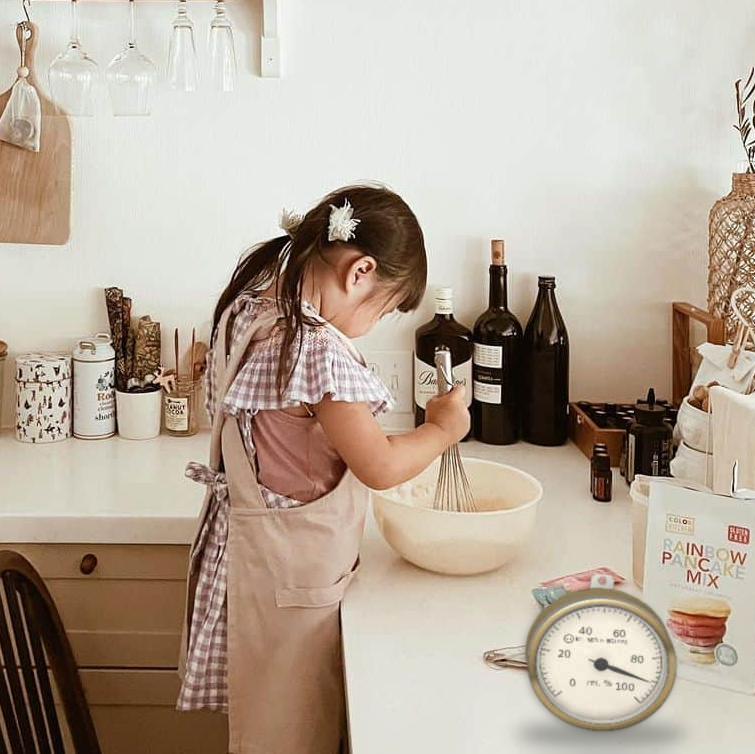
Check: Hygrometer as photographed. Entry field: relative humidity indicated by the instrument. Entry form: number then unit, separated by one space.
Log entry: 90 %
